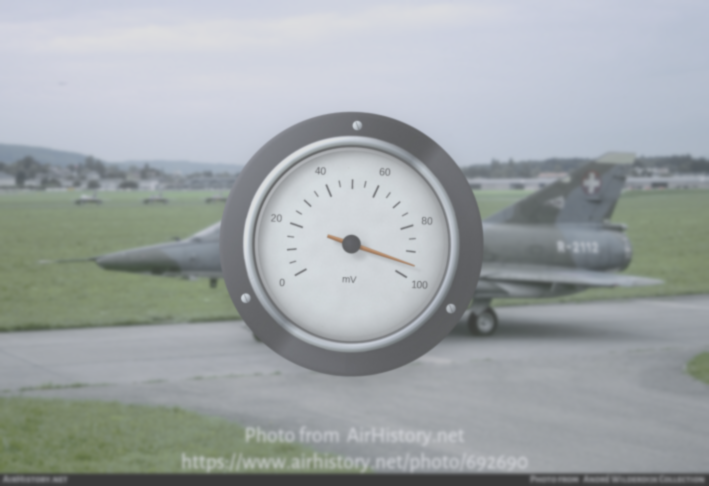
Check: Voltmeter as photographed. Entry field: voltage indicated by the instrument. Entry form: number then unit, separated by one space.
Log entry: 95 mV
